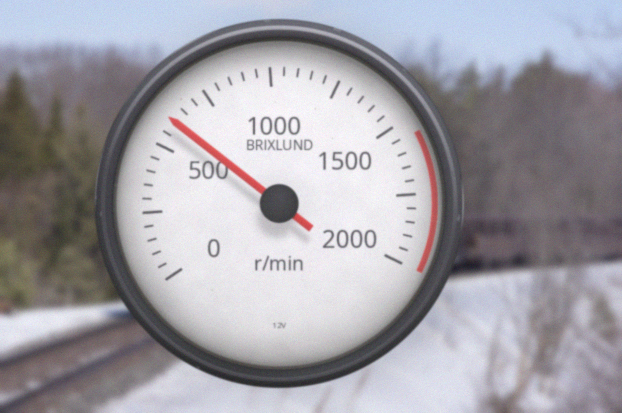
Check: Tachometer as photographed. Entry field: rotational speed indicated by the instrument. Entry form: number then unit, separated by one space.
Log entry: 600 rpm
